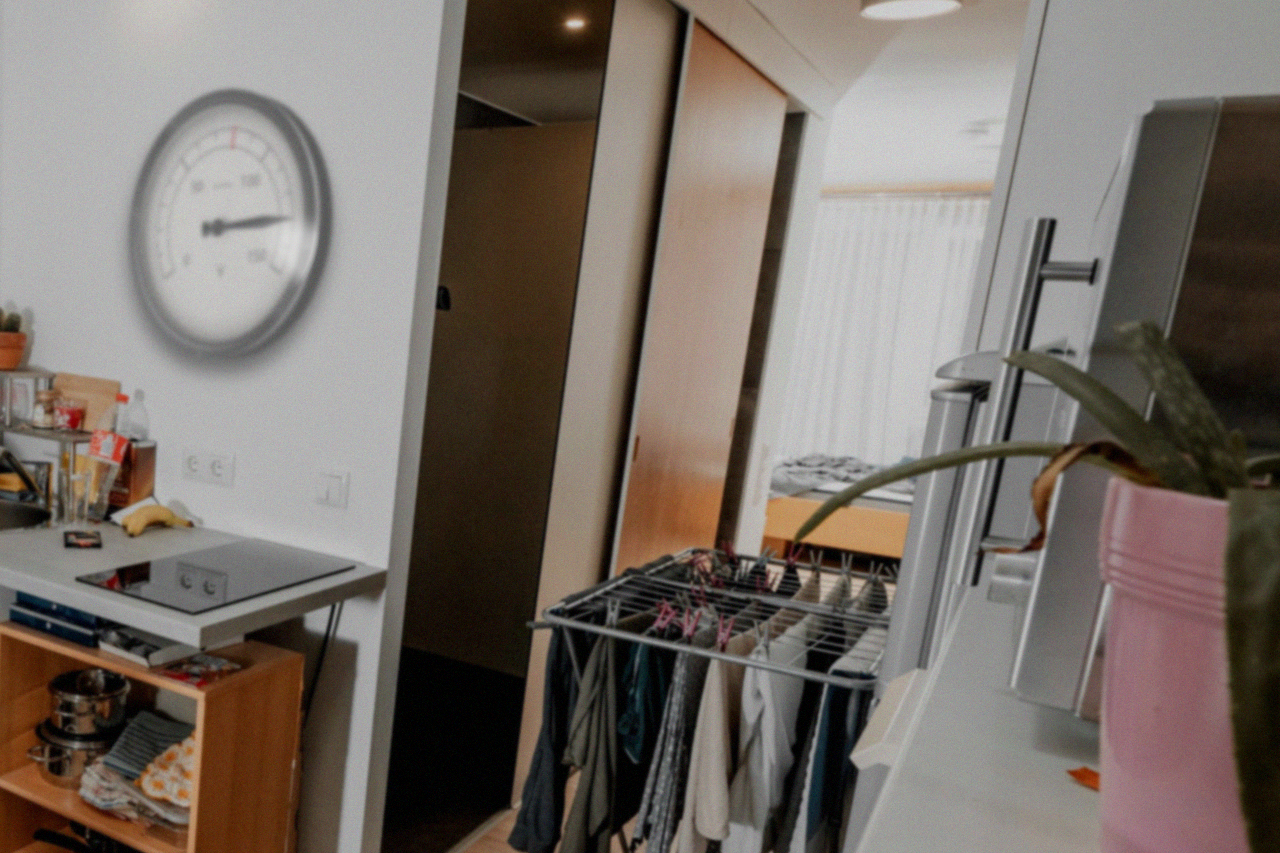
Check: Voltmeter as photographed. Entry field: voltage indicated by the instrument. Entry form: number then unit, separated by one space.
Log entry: 130 V
